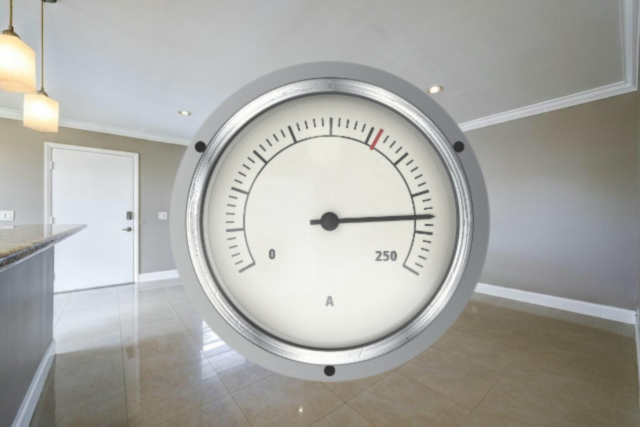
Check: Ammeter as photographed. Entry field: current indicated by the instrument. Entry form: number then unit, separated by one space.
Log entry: 215 A
